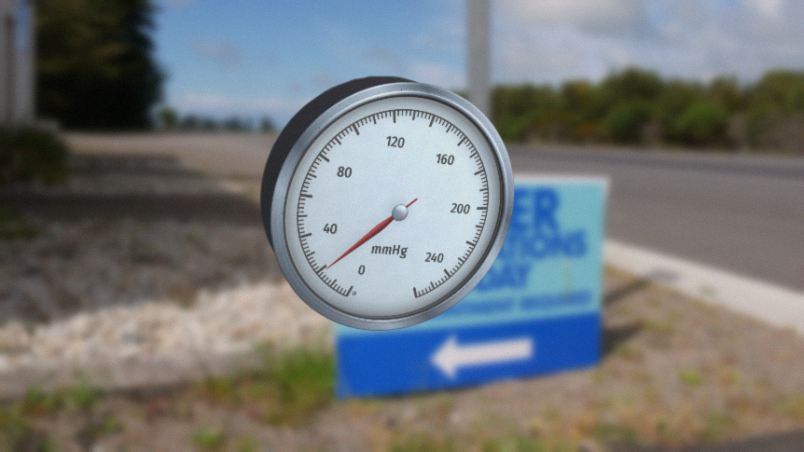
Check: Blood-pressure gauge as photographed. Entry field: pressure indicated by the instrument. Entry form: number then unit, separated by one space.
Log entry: 20 mmHg
